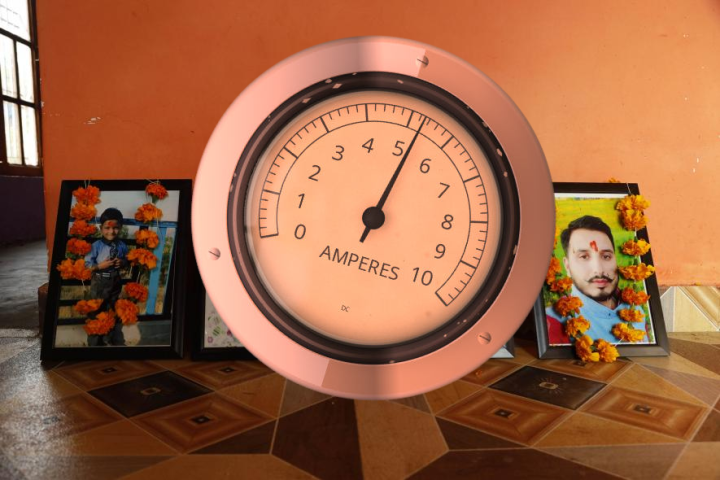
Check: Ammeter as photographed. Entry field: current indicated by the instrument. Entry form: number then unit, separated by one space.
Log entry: 5.3 A
